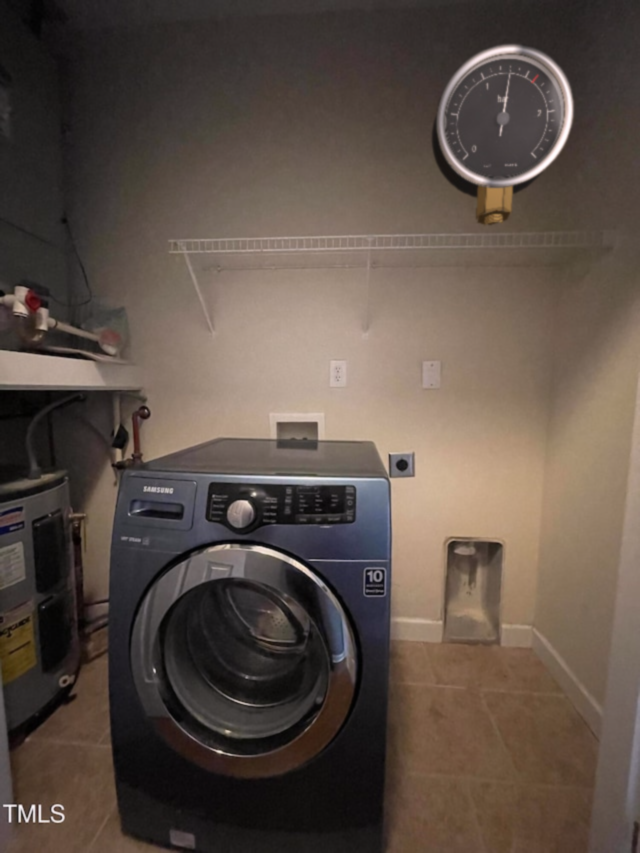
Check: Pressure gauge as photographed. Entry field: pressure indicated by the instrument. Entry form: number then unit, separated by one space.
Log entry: 1.3 bar
